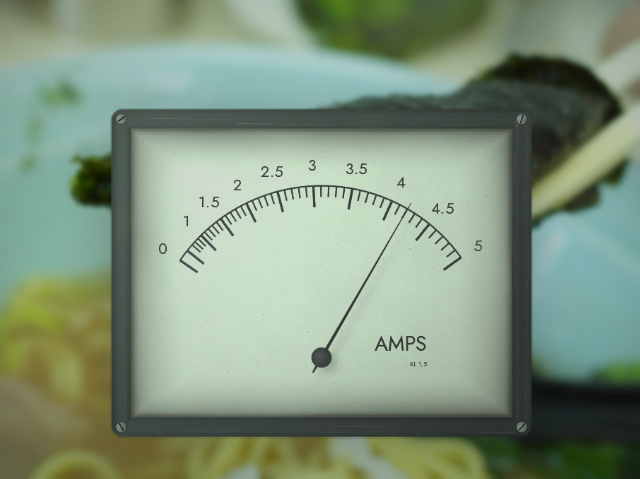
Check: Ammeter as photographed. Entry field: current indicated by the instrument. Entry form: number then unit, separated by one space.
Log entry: 4.2 A
